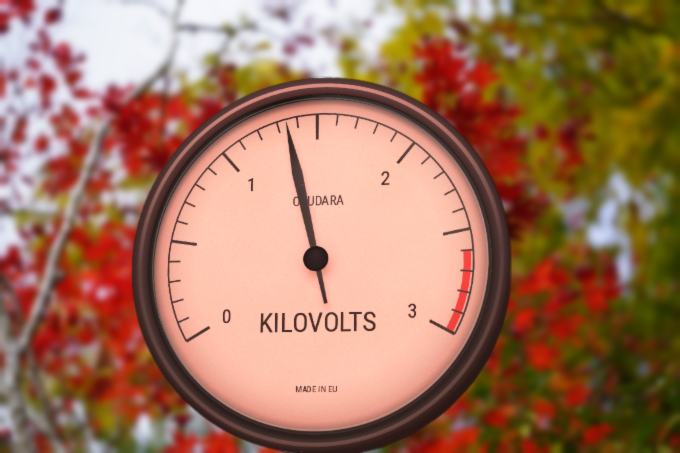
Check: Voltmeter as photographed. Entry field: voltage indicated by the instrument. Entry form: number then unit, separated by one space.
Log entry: 1.35 kV
